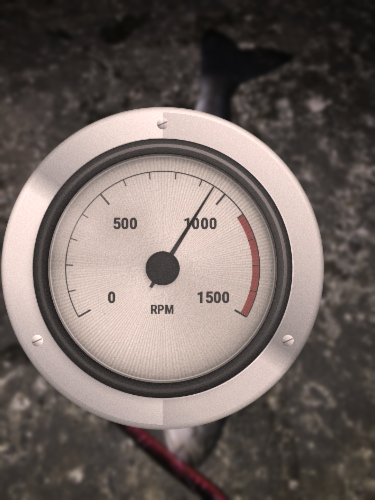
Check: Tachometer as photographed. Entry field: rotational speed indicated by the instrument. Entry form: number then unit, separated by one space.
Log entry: 950 rpm
